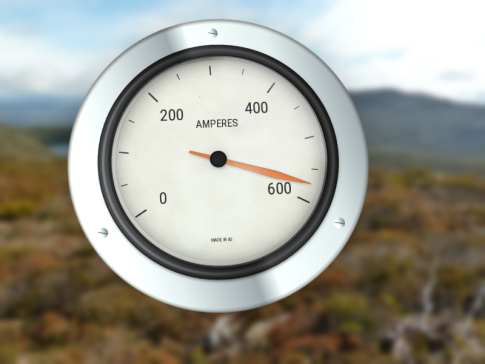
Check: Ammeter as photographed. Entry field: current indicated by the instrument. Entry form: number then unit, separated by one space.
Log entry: 575 A
